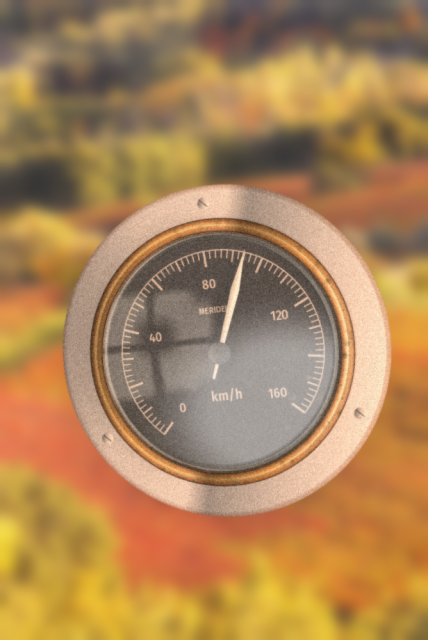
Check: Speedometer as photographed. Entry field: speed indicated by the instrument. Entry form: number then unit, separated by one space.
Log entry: 94 km/h
